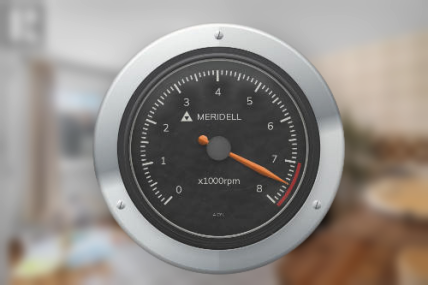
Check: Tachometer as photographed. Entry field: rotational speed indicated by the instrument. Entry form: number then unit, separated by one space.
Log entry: 7500 rpm
